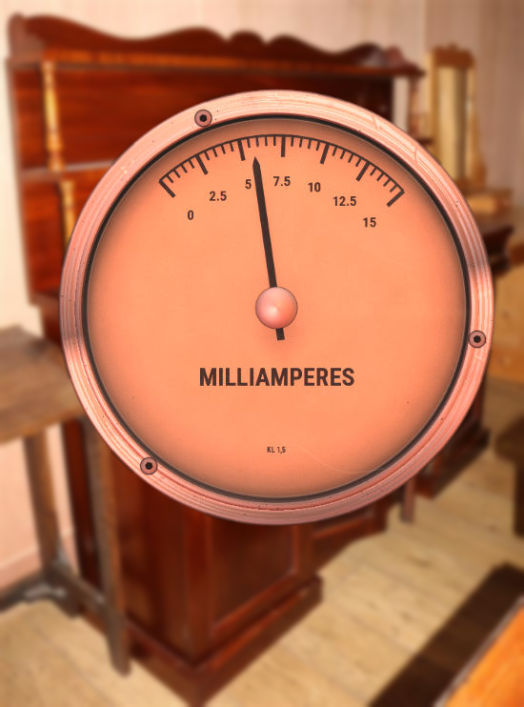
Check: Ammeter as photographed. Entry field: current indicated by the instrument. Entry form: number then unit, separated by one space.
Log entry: 5.75 mA
